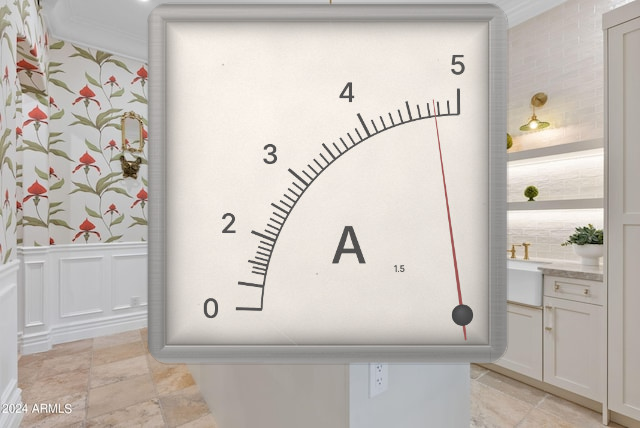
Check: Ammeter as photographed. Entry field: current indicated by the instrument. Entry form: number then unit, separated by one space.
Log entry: 4.75 A
